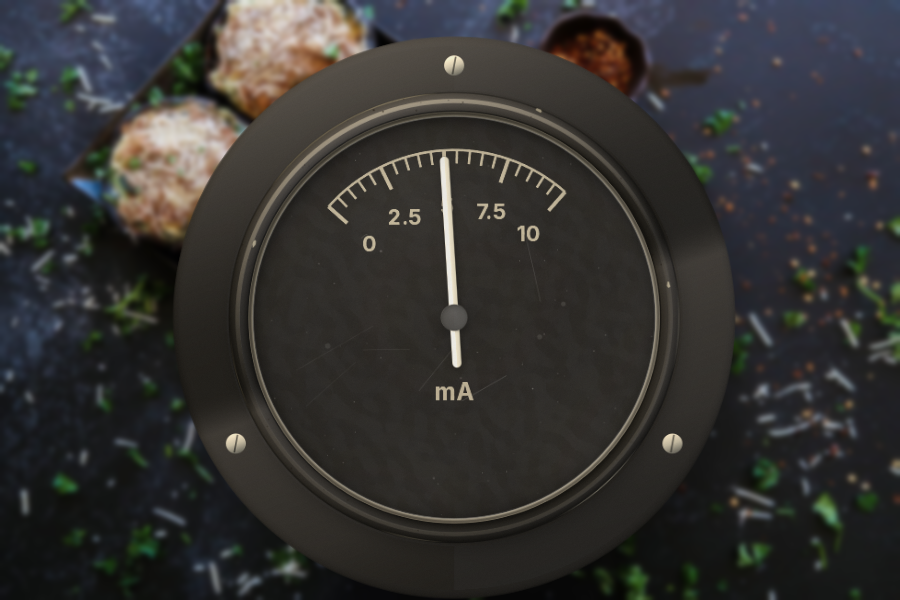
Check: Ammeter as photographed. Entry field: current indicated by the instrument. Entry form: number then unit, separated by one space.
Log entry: 5 mA
